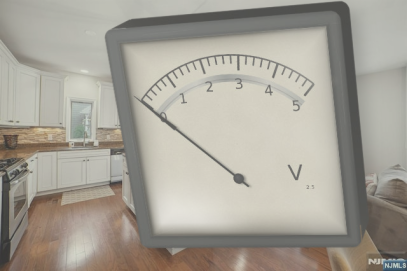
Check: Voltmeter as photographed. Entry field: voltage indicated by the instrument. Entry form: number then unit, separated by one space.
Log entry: 0 V
